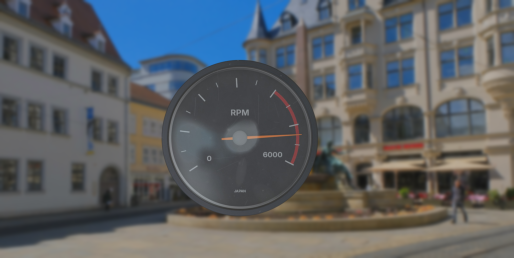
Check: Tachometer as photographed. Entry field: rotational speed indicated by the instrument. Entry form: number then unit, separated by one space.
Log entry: 5250 rpm
